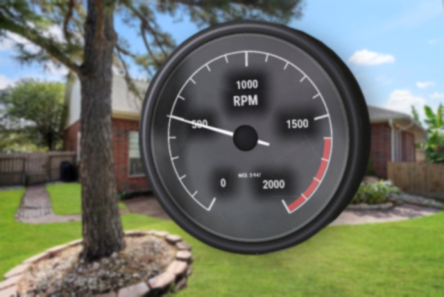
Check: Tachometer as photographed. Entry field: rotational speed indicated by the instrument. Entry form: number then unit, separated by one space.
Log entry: 500 rpm
